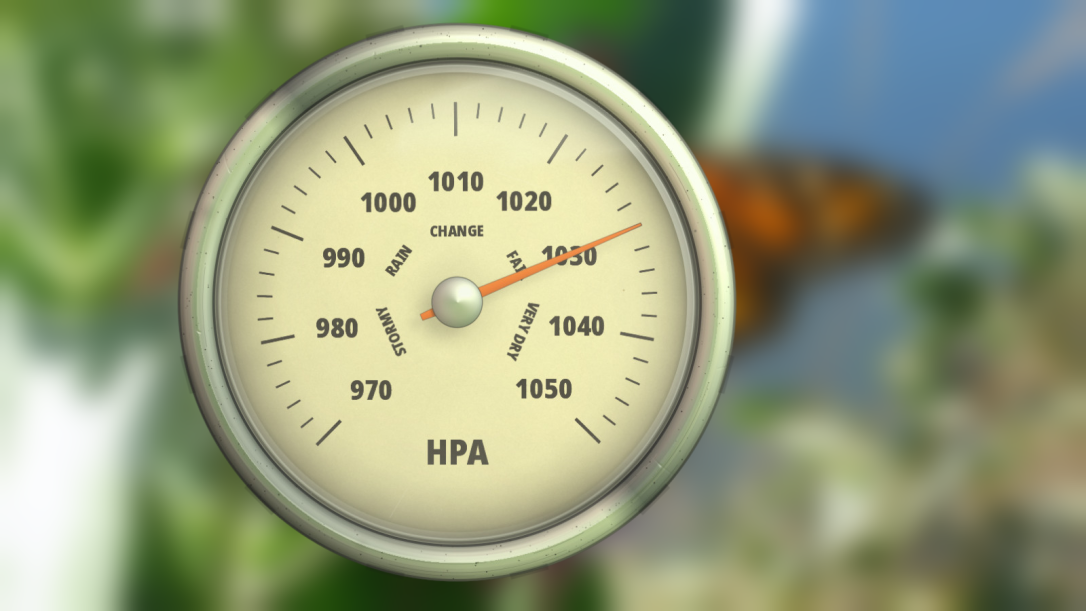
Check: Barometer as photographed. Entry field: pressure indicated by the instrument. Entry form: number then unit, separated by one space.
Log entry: 1030 hPa
